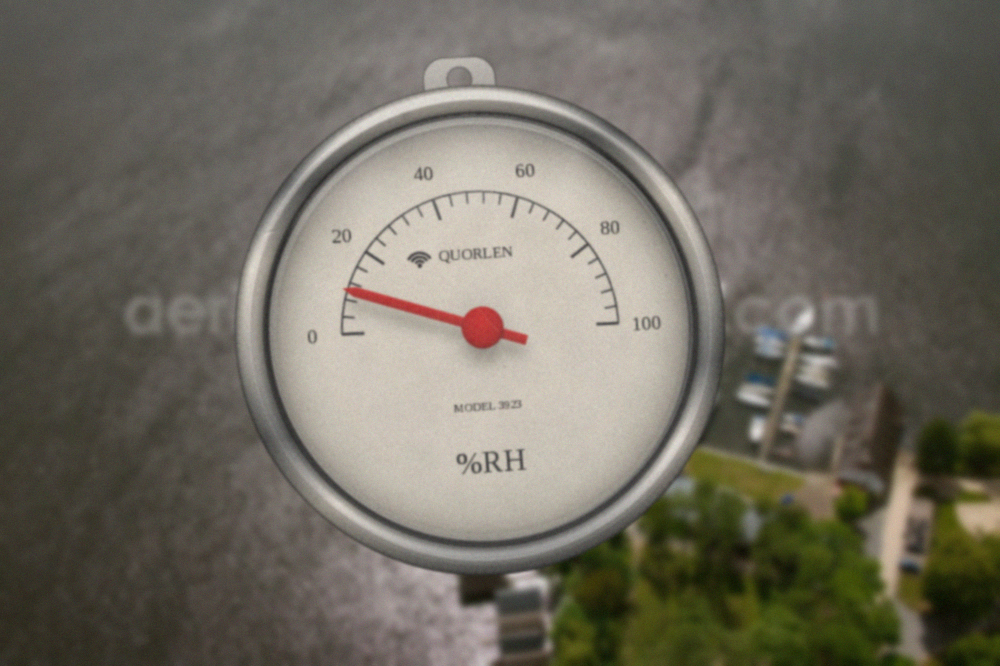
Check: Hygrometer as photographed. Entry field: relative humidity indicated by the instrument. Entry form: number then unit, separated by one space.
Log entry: 10 %
